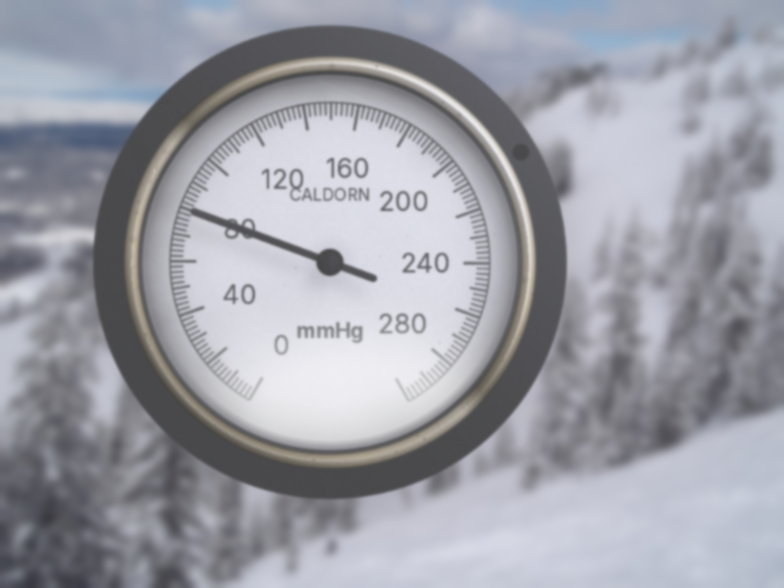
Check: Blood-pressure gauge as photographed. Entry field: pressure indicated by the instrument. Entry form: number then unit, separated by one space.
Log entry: 80 mmHg
